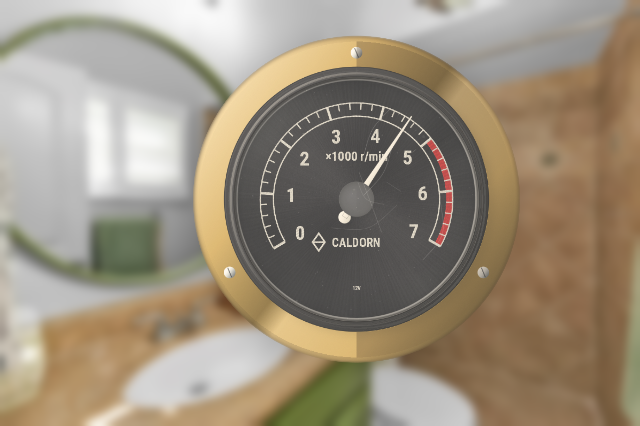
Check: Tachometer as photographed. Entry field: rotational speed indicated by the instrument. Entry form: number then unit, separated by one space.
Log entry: 4500 rpm
